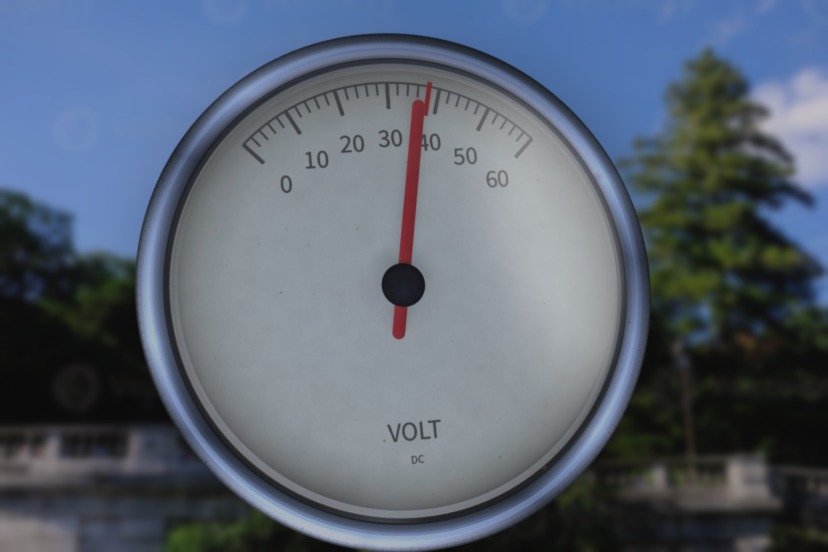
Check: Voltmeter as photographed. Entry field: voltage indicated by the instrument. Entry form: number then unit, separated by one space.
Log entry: 36 V
